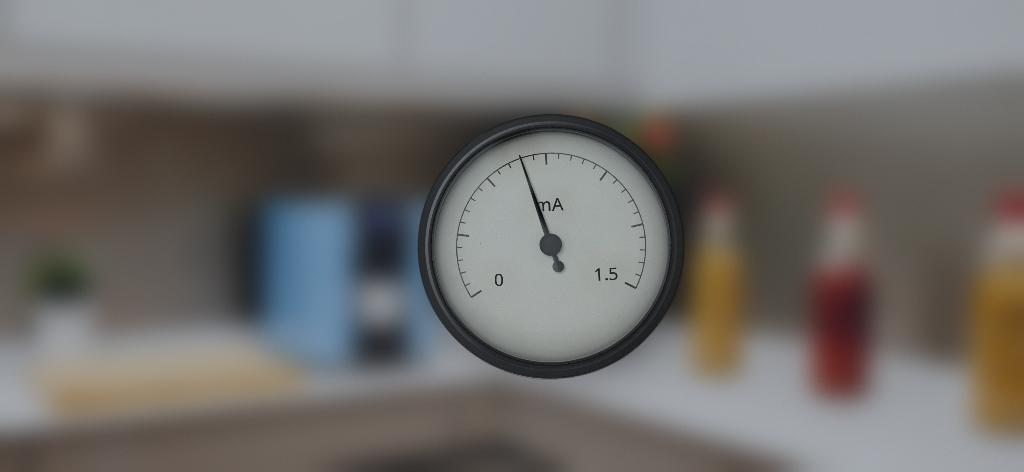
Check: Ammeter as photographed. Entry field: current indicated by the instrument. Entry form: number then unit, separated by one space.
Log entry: 0.65 mA
